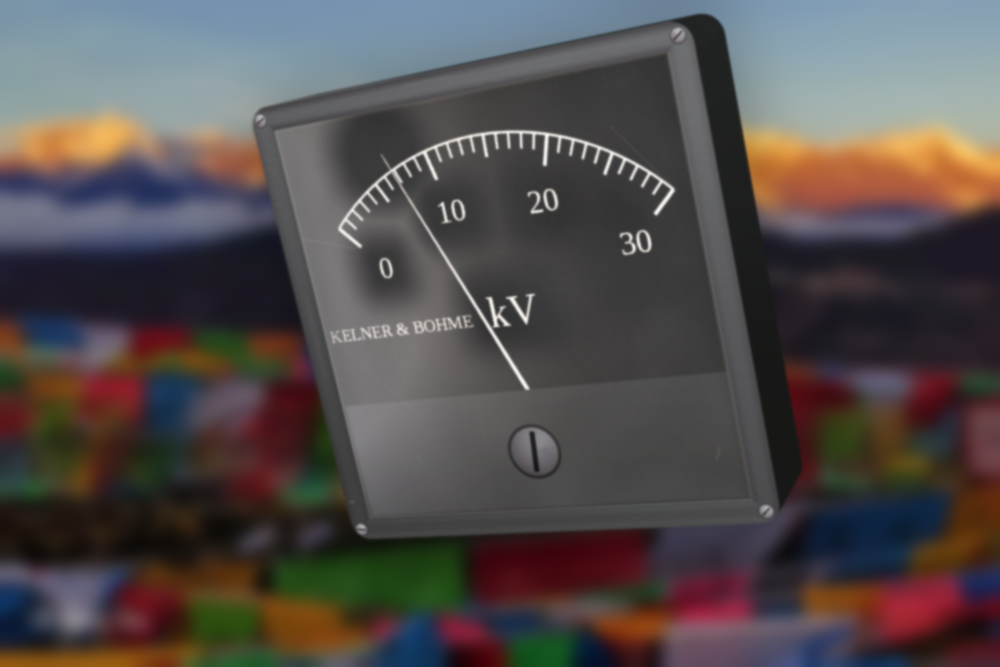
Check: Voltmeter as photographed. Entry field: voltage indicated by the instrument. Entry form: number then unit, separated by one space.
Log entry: 7 kV
